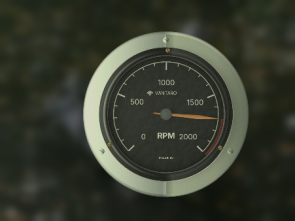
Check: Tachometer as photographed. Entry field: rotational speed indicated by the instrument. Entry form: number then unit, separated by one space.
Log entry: 1700 rpm
